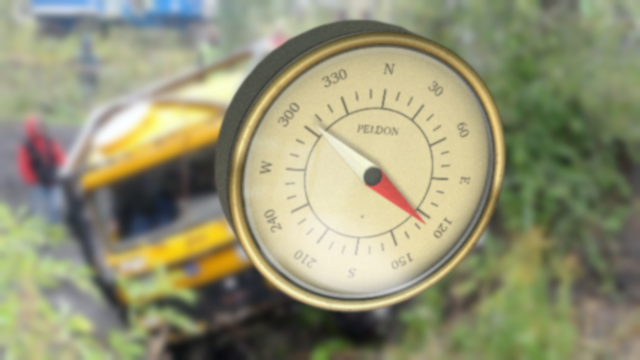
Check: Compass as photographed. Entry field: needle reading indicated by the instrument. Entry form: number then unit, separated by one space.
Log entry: 125 °
